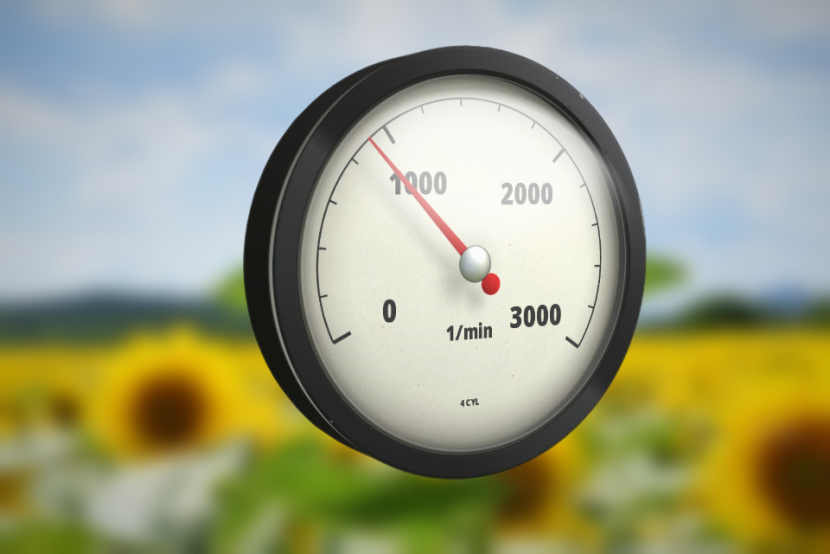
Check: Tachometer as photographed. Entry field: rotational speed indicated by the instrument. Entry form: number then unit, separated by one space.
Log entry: 900 rpm
